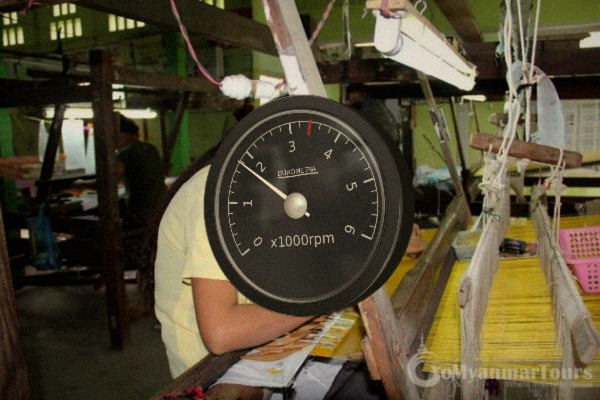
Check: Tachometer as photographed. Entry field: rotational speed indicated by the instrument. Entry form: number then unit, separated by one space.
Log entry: 1800 rpm
